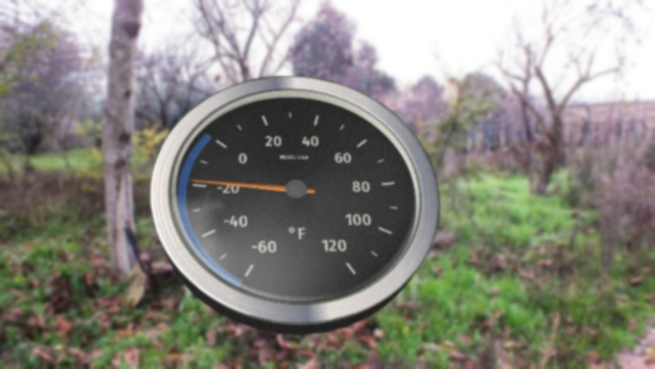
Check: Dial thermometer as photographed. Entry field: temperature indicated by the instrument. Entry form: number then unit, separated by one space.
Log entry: -20 °F
